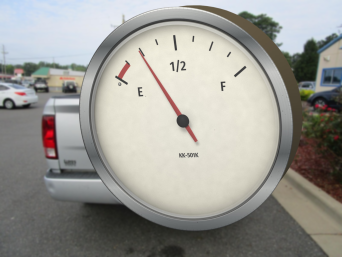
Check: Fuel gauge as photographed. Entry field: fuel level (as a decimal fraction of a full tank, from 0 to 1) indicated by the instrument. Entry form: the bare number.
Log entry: 0.25
